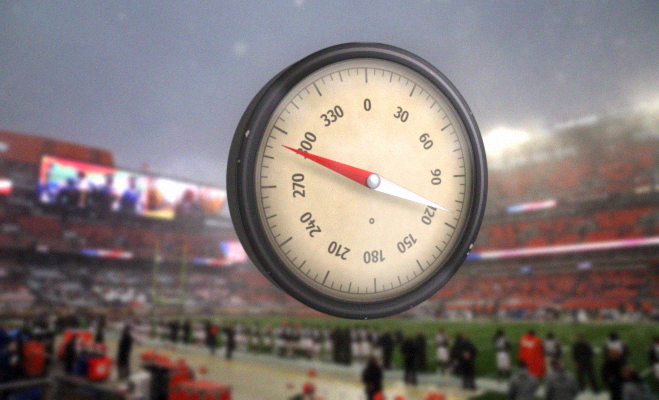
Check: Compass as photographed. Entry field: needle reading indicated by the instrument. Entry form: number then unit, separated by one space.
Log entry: 292.5 °
